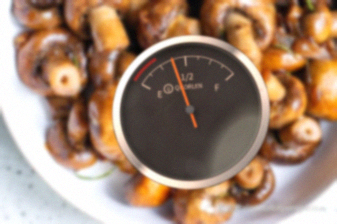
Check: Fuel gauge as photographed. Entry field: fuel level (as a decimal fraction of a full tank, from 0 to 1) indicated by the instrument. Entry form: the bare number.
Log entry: 0.375
